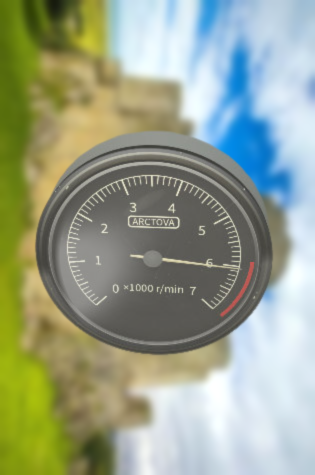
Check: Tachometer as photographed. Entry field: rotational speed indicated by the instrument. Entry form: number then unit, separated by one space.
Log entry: 6000 rpm
